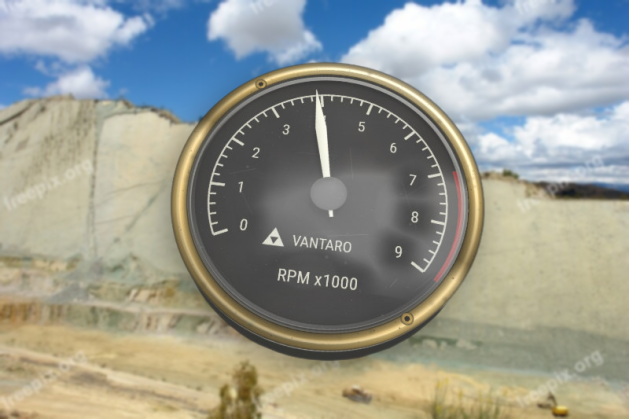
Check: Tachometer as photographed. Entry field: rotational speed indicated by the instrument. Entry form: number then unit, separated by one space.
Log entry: 3900 rpm
